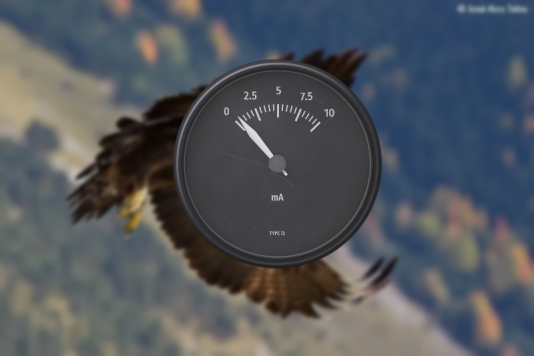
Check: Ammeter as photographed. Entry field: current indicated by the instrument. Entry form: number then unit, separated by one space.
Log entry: 0.5 mA
